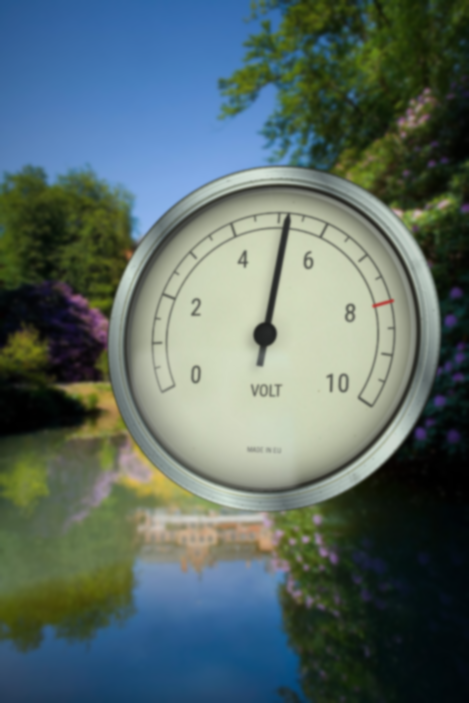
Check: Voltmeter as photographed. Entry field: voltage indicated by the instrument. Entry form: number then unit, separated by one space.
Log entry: 5.25 V
